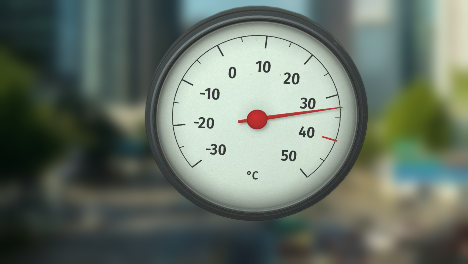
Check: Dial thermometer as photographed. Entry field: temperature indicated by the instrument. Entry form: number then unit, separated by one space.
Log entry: 32.5 °C
